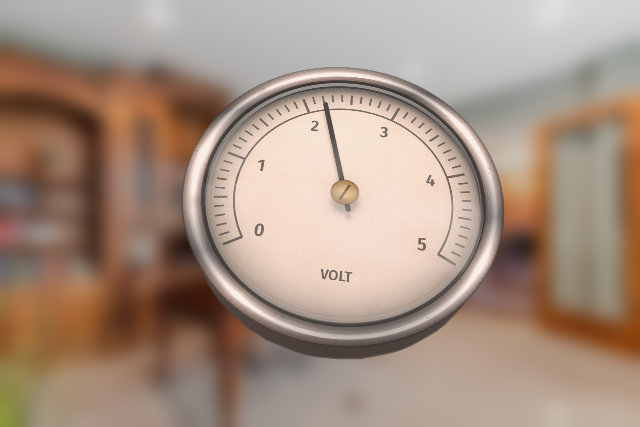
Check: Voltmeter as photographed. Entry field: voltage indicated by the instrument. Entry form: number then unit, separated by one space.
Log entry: 2.2 V
